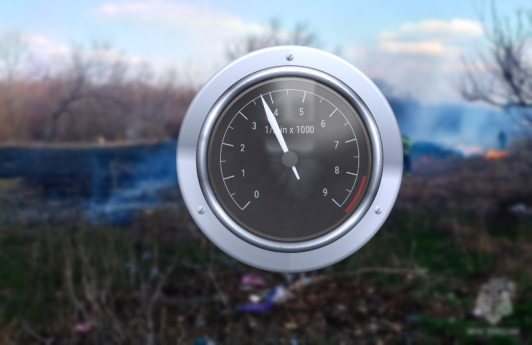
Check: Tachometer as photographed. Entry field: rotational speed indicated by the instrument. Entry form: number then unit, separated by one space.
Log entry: 3750 rpm
